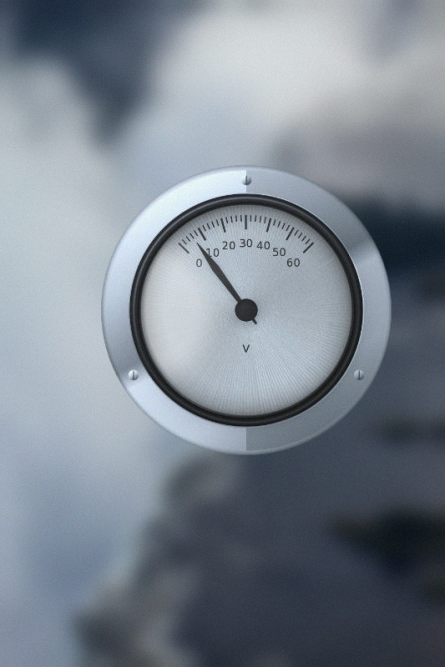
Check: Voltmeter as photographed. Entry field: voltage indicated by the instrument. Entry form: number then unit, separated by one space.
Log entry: 6 V
